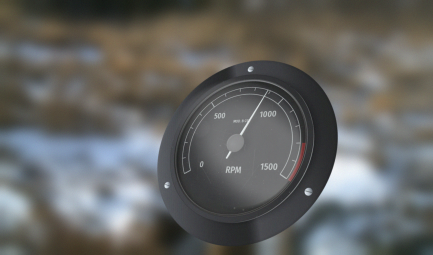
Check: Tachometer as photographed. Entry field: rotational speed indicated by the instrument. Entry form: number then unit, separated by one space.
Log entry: 900 rpm
